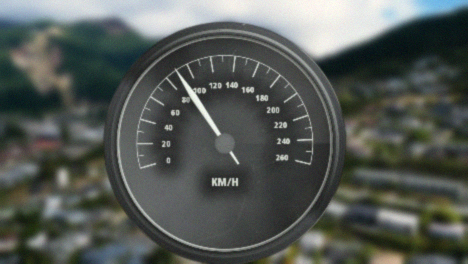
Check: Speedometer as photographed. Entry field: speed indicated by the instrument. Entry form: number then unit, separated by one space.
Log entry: 90 km/h
